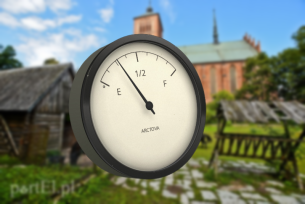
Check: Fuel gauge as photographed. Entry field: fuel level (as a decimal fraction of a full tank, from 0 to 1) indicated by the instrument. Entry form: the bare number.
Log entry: 0.25
